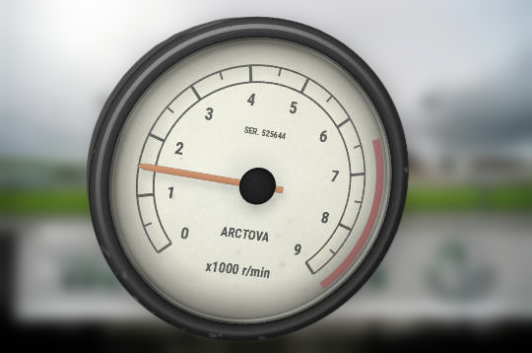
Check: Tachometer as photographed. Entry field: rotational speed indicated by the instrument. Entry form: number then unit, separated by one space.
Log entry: 1500 rpm
